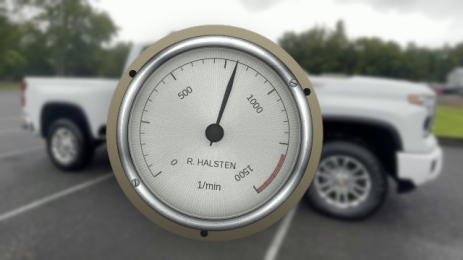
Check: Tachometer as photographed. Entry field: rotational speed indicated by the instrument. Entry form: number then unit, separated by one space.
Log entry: 800 rpm
